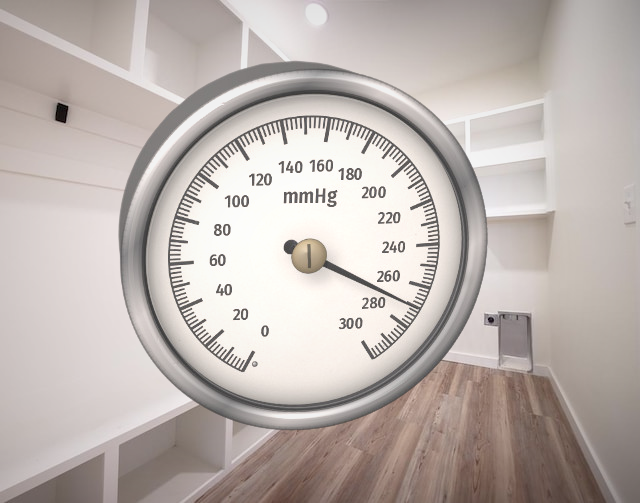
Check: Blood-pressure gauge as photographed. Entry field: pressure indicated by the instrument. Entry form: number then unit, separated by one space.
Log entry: 270 mmHg
